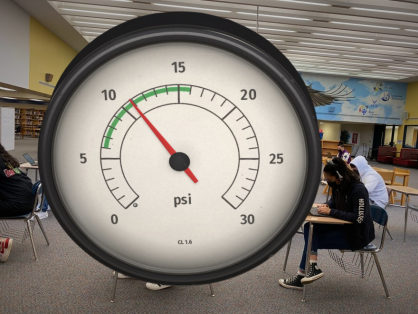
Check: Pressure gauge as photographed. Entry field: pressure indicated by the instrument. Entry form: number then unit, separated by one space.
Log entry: 11 psi
